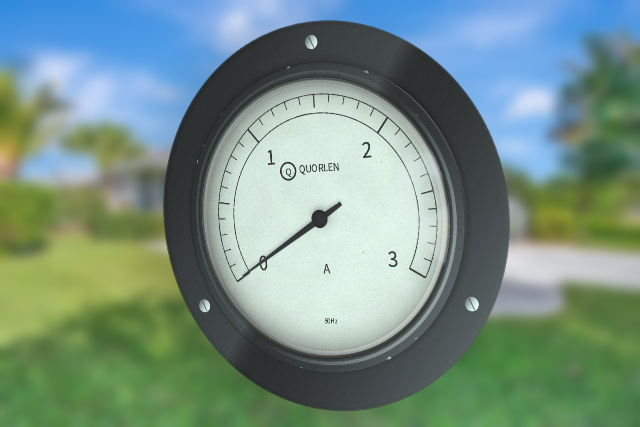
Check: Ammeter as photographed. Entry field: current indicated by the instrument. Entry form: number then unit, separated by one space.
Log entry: 0 A
